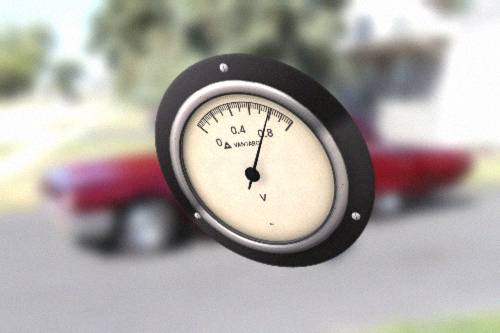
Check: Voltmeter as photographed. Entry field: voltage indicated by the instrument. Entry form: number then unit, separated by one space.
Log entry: 0.8 V
